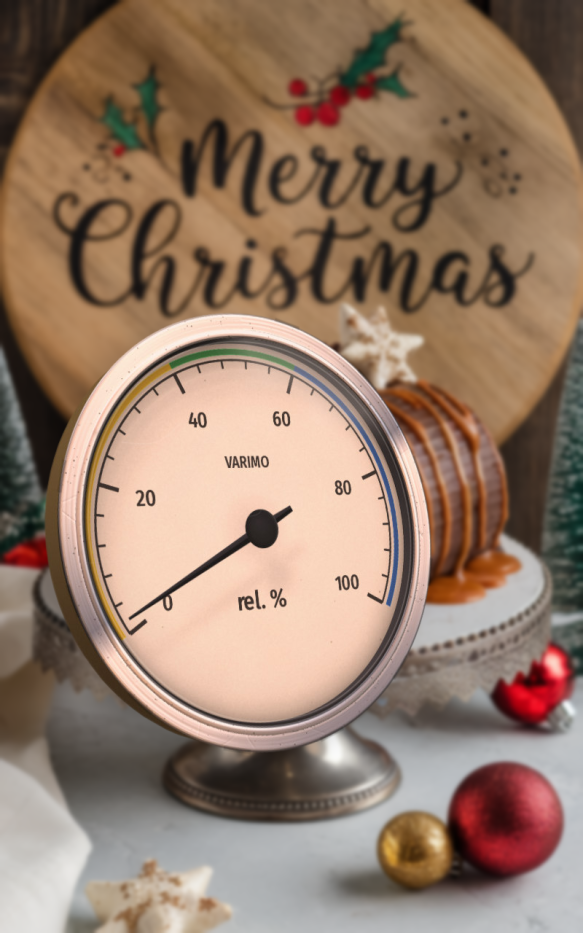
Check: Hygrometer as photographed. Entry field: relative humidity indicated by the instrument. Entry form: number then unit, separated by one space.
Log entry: 2 %
